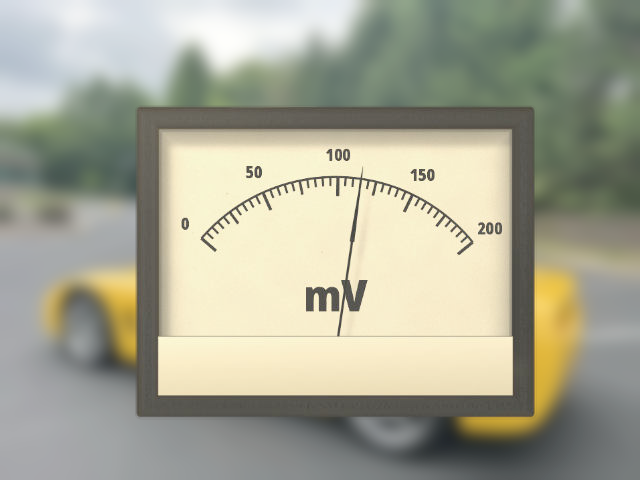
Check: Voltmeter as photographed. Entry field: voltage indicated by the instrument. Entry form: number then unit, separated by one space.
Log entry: 115 mV
